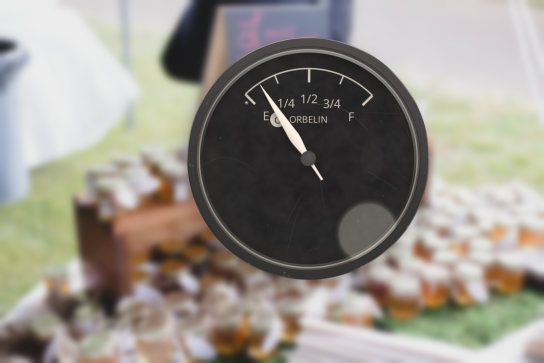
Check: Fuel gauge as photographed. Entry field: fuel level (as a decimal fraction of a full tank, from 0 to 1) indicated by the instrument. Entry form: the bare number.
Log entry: 0.125
